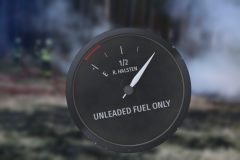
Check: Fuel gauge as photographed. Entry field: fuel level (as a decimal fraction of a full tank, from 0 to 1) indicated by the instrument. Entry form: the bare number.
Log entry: 1
